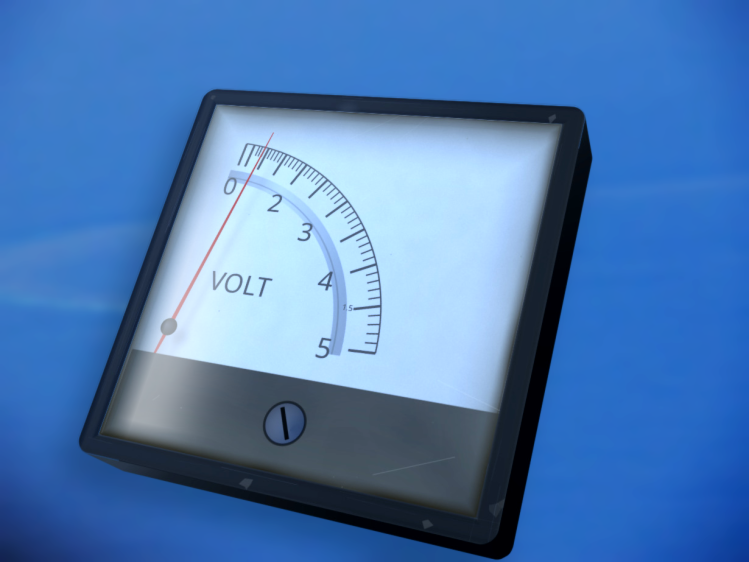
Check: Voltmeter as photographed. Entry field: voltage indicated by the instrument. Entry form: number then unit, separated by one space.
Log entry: 1 V
